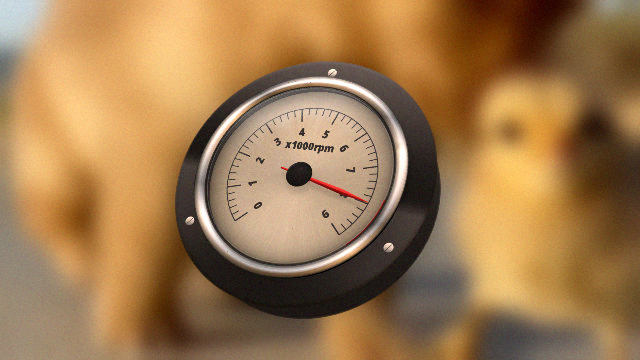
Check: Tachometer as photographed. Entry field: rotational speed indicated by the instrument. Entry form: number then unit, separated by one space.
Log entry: 8000 rpm
